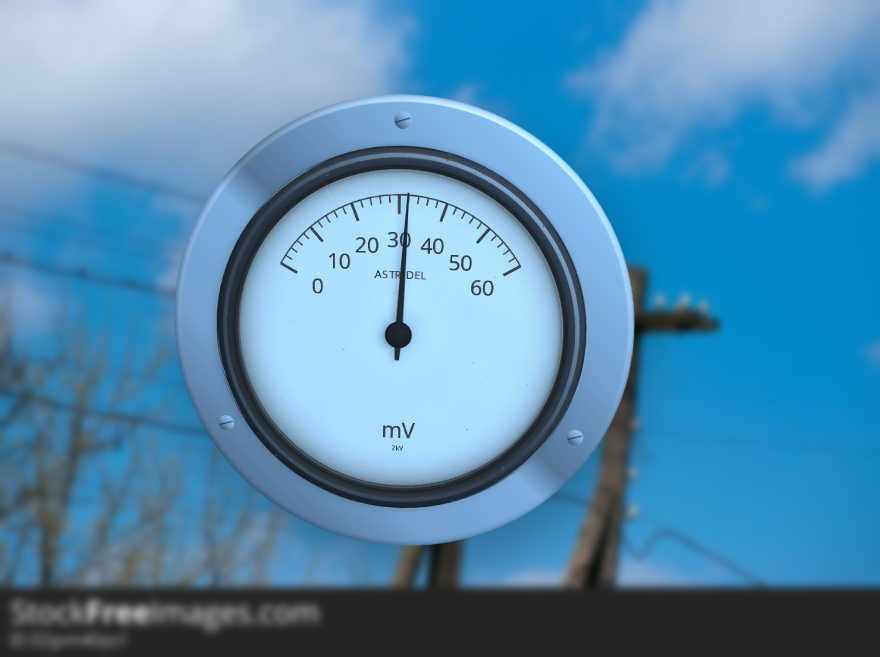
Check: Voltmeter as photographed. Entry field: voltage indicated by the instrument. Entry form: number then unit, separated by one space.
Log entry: 32 mV
